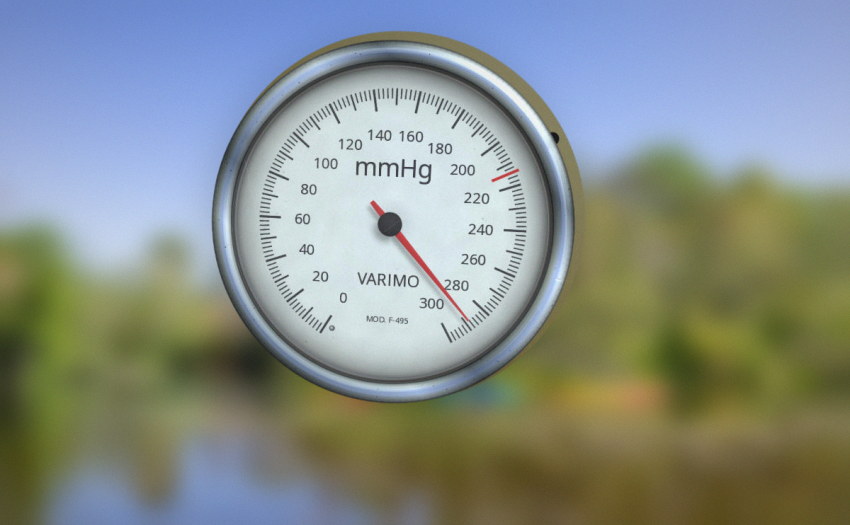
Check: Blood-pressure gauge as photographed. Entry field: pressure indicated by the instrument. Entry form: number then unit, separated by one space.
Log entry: 288 mmHg
